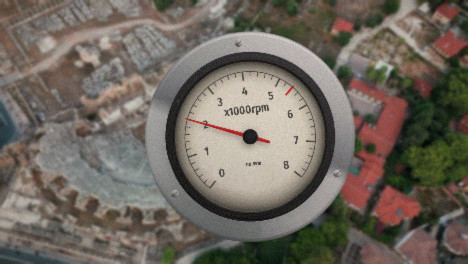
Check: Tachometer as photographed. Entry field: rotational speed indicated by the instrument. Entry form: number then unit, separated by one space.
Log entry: 2000 rpm
